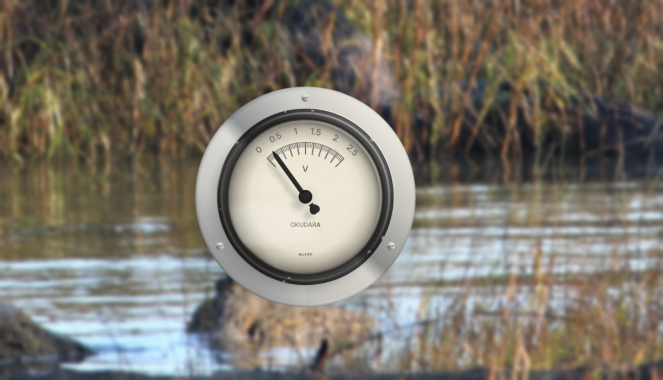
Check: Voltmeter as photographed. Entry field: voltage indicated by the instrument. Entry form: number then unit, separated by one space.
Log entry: 0.25 V
